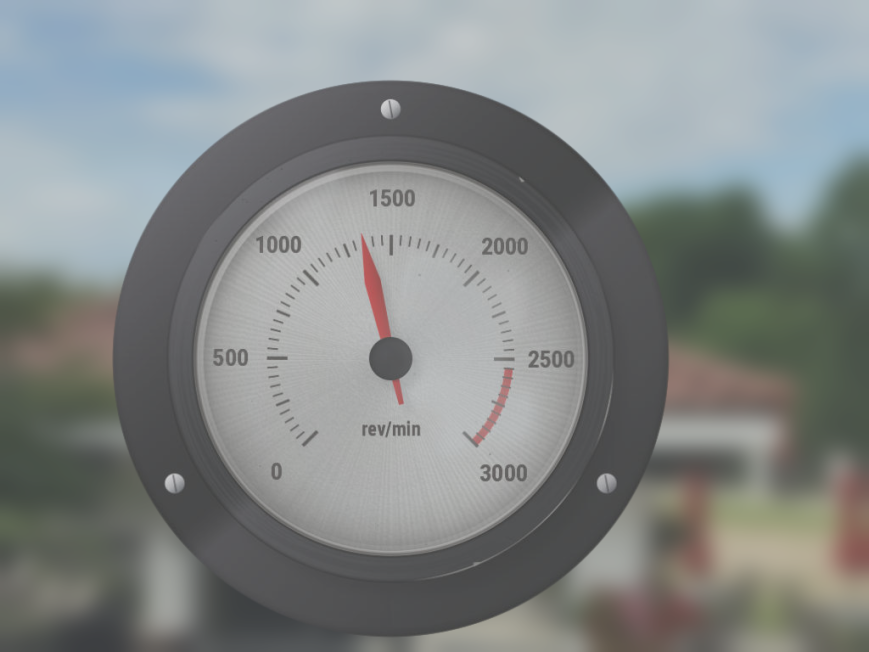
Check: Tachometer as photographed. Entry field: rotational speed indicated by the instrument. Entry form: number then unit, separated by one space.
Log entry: 1350 rpm
